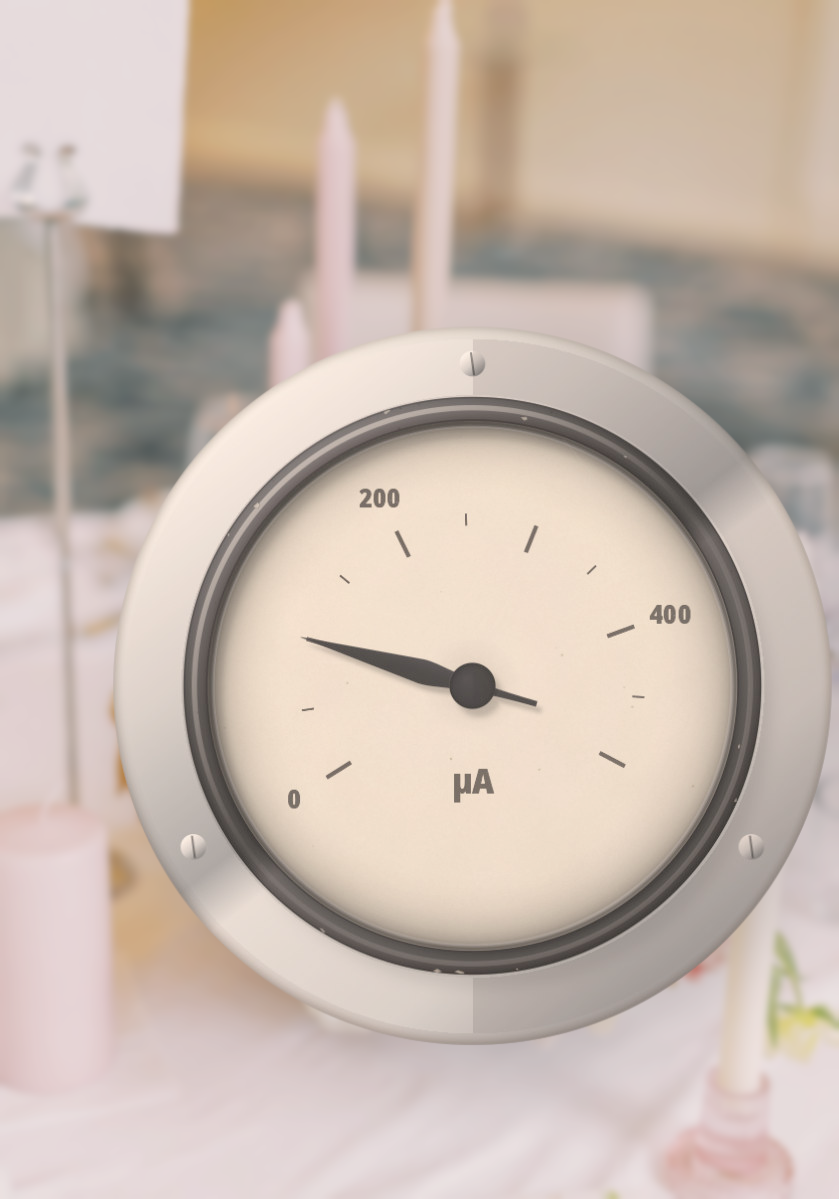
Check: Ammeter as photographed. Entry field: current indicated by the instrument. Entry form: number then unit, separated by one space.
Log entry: 100 µA
